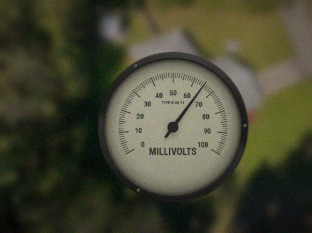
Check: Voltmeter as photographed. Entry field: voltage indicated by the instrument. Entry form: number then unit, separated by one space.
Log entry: 65 mV
